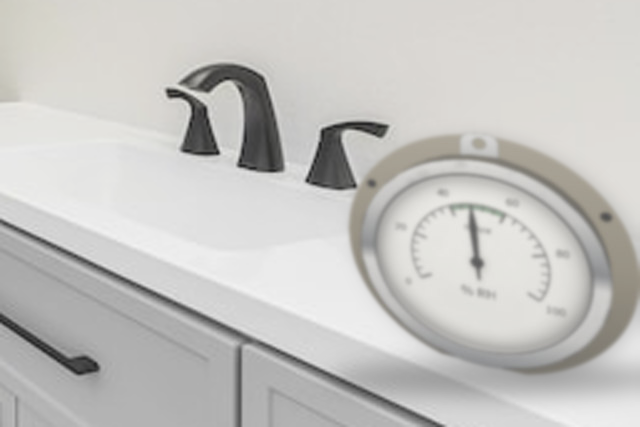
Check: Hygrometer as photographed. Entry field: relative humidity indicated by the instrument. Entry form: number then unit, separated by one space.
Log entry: 48 %
